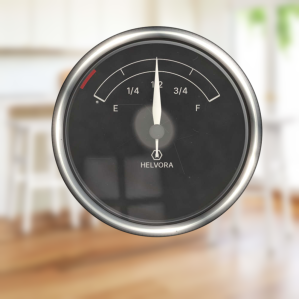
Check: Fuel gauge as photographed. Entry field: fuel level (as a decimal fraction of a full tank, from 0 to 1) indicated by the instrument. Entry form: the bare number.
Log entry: 0.5
